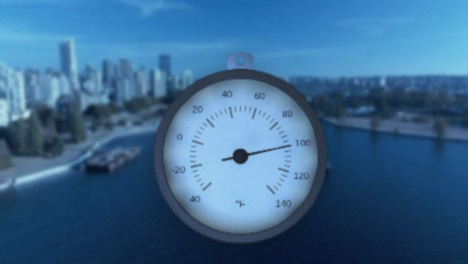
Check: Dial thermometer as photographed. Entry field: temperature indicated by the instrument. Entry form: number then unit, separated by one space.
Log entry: 100 °F
